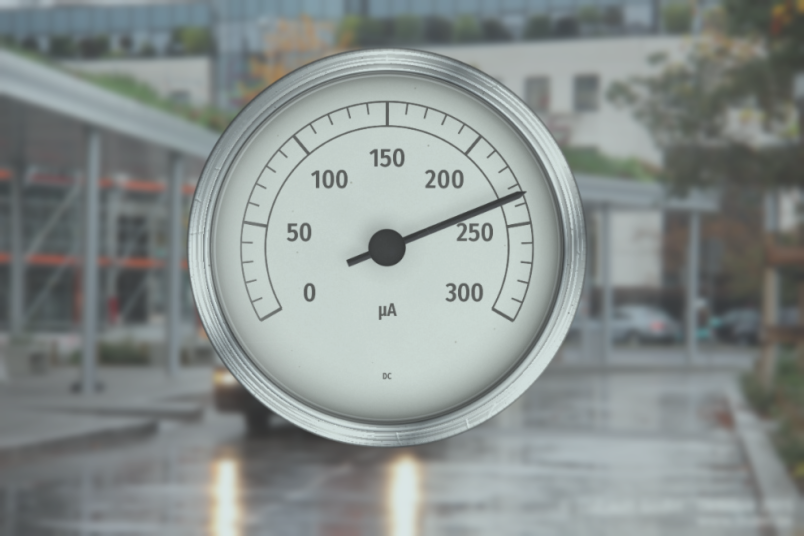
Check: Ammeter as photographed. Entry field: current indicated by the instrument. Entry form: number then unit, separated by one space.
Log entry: 235 µA
